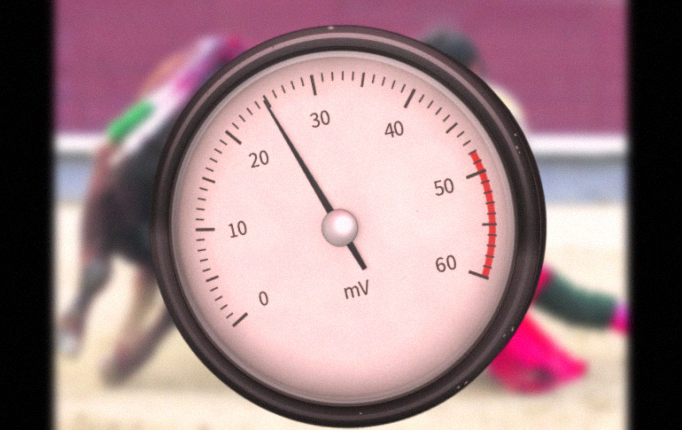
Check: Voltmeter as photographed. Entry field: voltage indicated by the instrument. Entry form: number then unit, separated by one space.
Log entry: 25 mV
